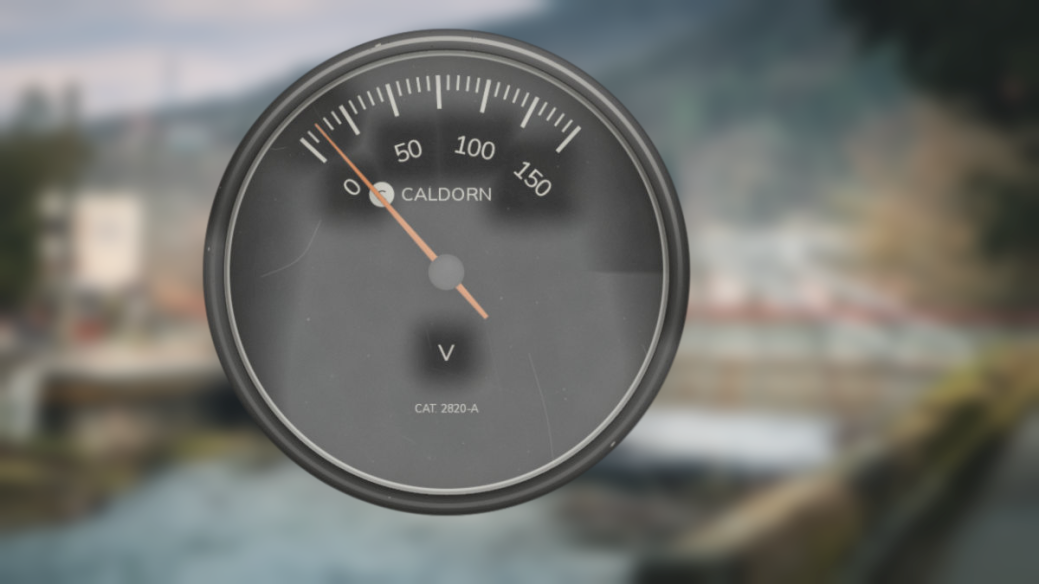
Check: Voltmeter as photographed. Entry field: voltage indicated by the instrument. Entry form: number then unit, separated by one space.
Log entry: 10 V
